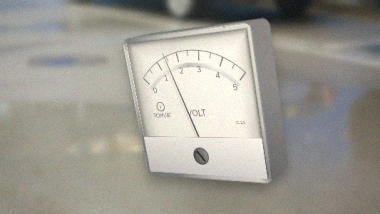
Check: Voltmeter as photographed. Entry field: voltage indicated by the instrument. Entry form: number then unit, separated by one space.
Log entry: 1.5 V
